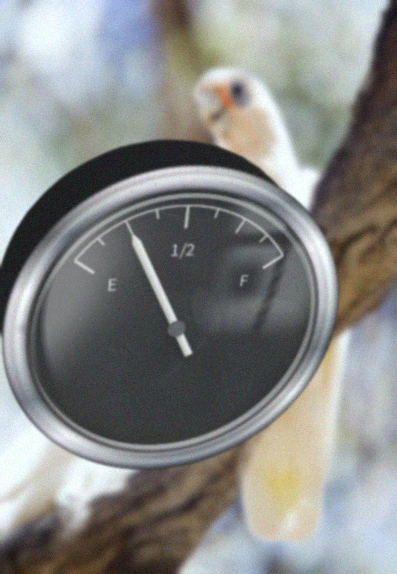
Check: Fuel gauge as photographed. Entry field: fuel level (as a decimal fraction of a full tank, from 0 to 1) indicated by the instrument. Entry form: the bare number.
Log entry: 0.25
